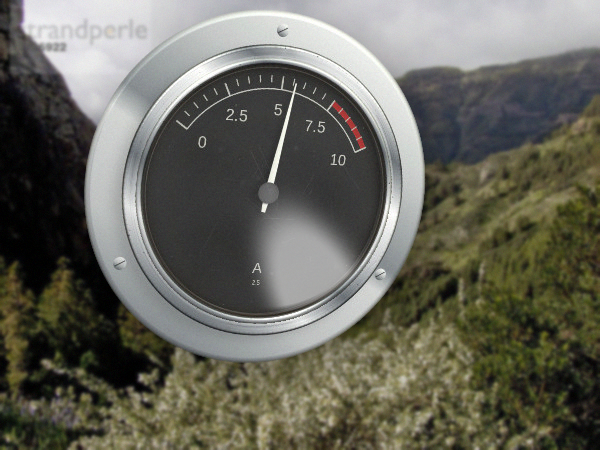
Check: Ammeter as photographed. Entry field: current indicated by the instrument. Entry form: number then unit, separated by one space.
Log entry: 5.5 A
